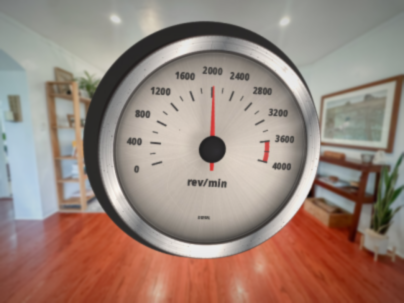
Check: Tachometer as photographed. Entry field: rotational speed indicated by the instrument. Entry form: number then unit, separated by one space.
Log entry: 2000 rpm
